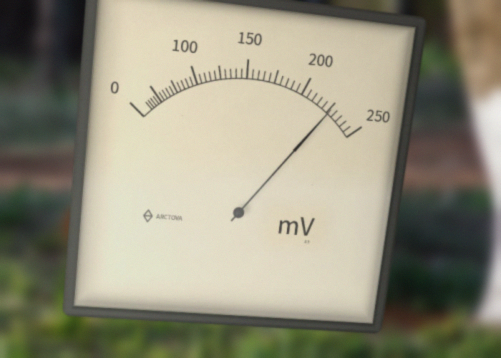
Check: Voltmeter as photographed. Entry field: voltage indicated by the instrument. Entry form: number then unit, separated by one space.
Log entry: 225 mV
